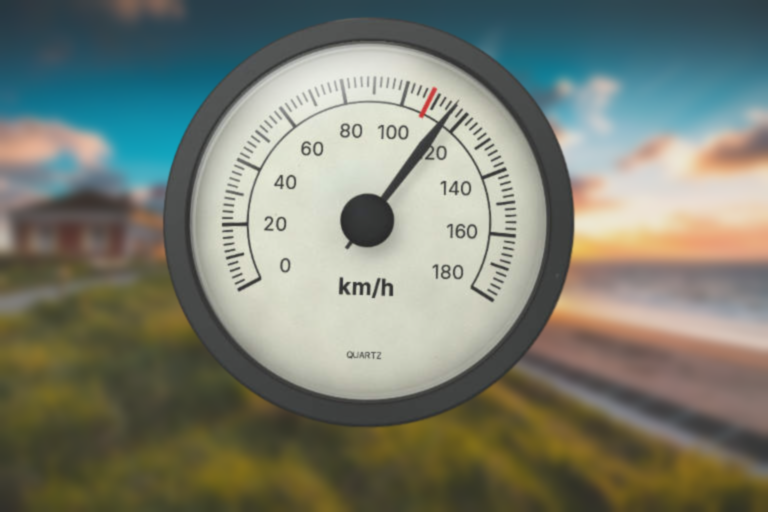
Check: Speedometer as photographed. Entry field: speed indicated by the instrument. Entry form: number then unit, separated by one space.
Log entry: 116 km/h
